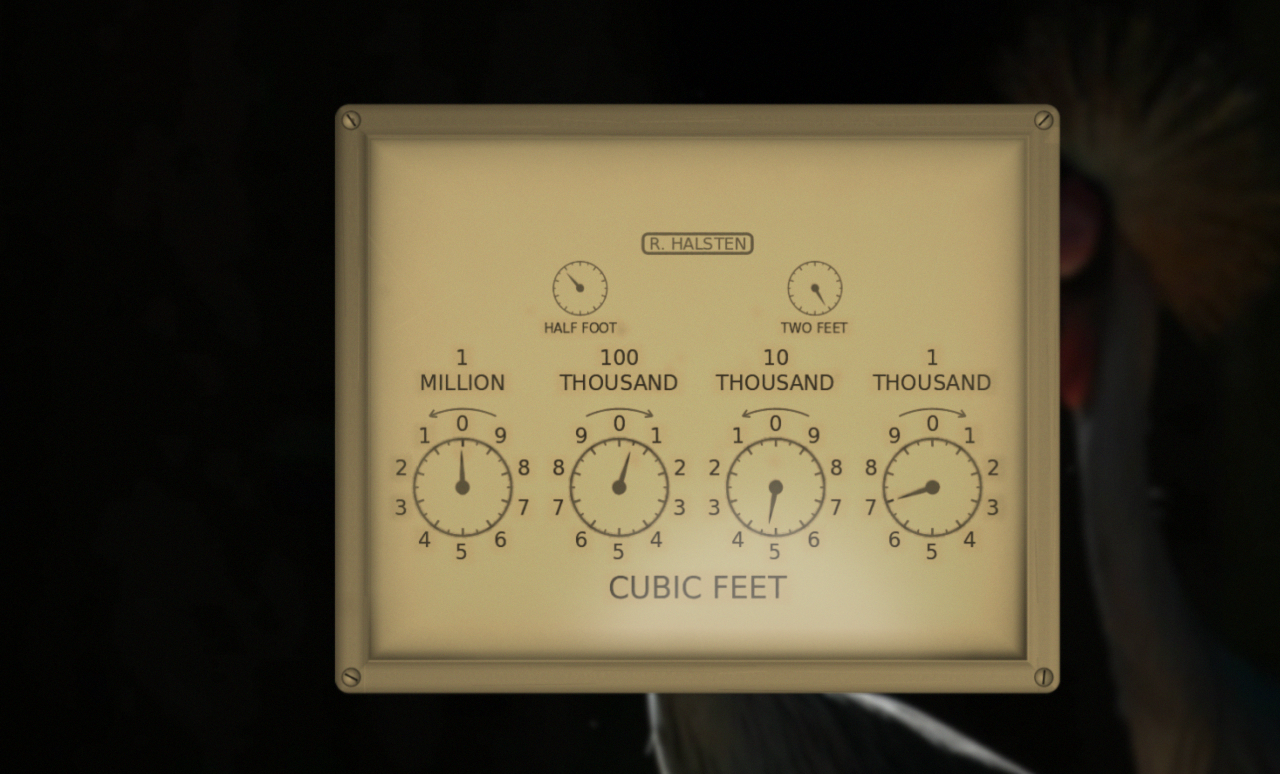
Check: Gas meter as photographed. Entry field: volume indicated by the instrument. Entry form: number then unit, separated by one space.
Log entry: 4700 ft³
